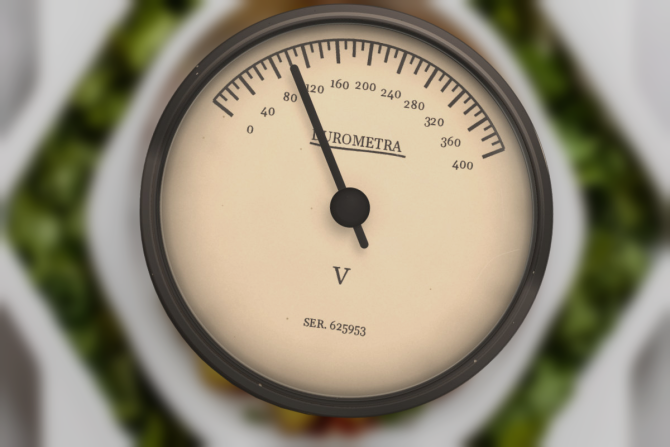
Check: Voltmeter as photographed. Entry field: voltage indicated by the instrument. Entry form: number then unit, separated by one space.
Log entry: 100 V
